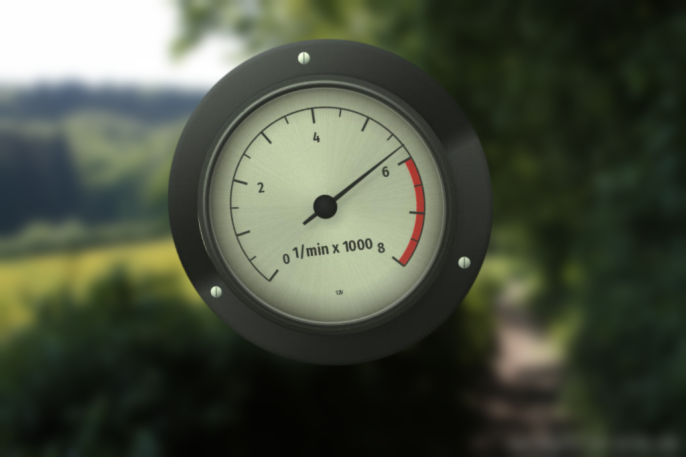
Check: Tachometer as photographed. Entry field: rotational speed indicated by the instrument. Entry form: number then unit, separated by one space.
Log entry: 5750 rpm
